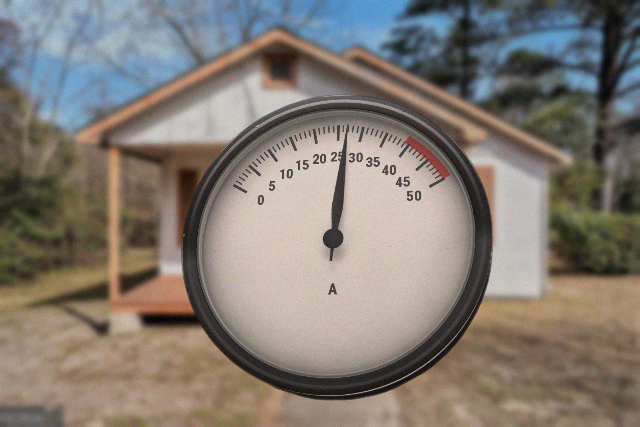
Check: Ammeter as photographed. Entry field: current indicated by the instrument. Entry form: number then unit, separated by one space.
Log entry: 27 A
